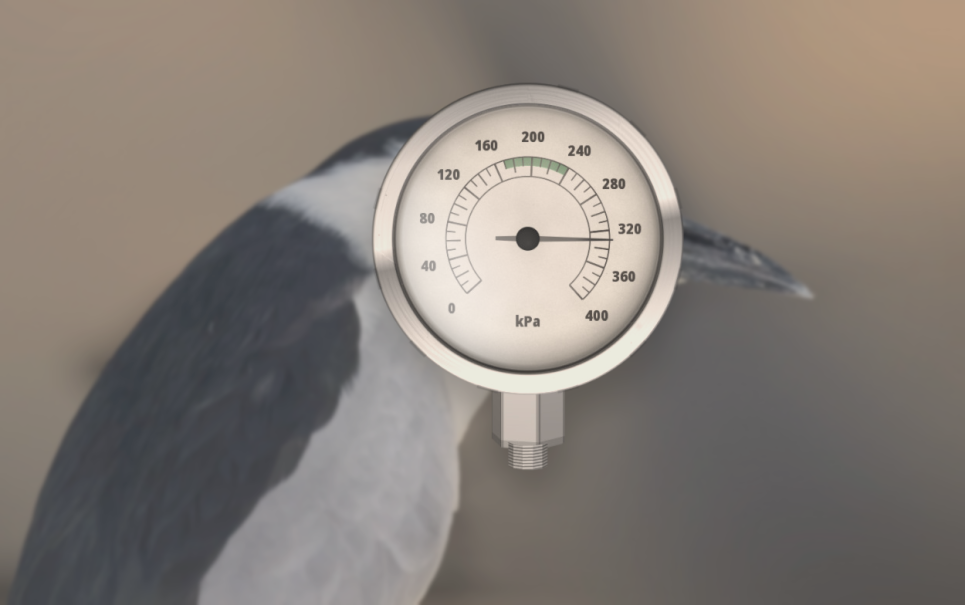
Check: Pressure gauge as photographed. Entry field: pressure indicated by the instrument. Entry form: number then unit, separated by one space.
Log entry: 330 kPa
